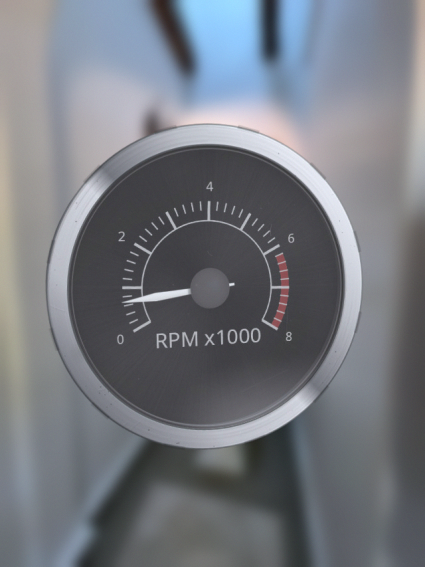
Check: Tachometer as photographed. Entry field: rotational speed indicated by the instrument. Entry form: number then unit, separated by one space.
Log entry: 700 rpm
